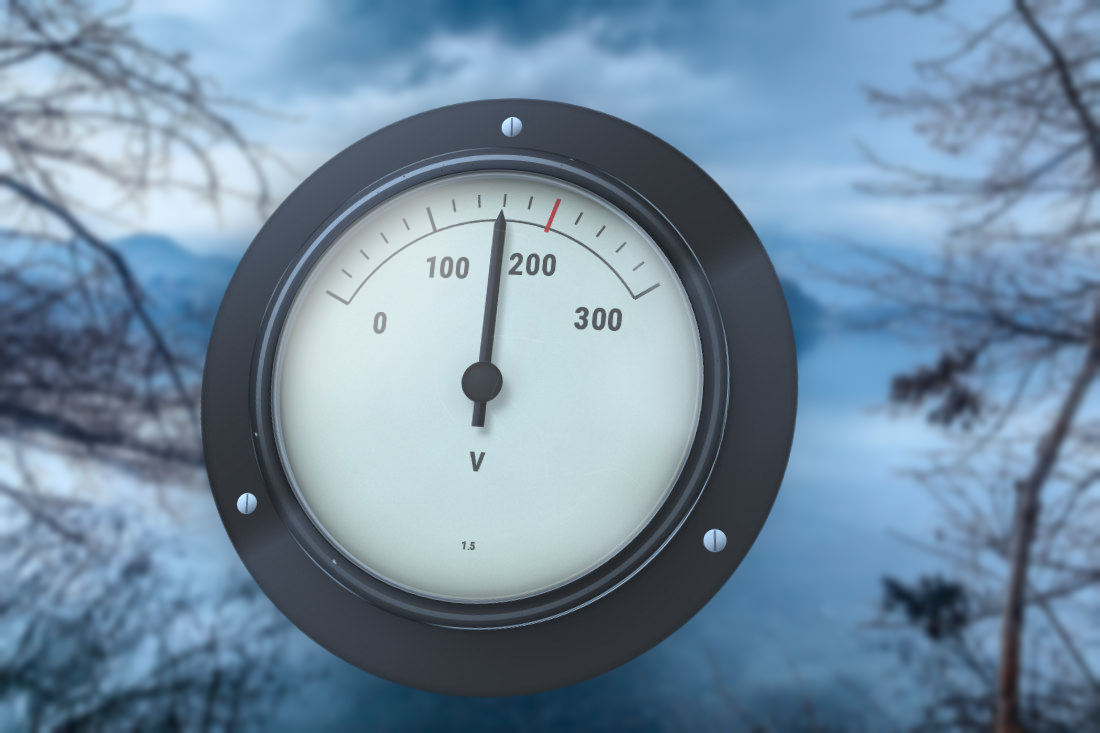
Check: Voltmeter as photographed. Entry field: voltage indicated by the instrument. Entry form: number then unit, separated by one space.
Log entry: 160 V
